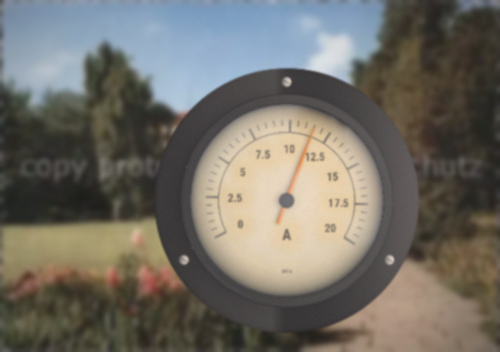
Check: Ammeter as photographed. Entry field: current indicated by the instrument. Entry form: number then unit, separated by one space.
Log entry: 11.5 A
